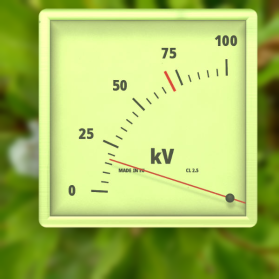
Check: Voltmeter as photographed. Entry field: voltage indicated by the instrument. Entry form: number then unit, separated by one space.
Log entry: 17.5 kV
